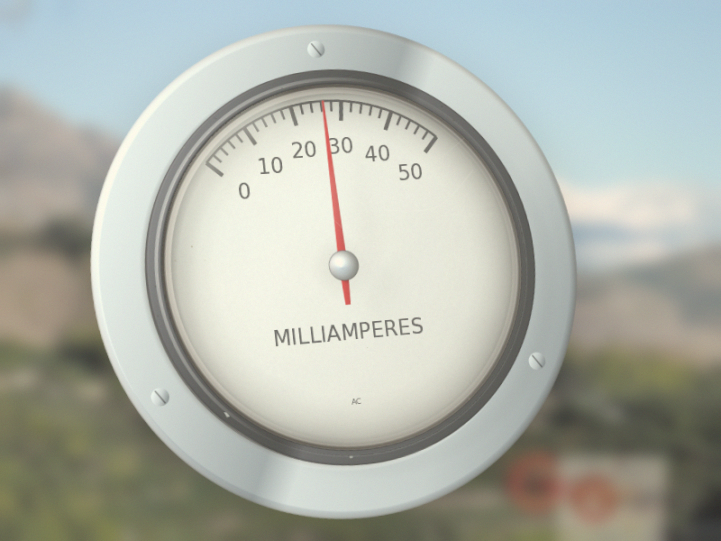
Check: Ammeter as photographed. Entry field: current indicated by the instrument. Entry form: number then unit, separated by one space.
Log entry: 26 mA
